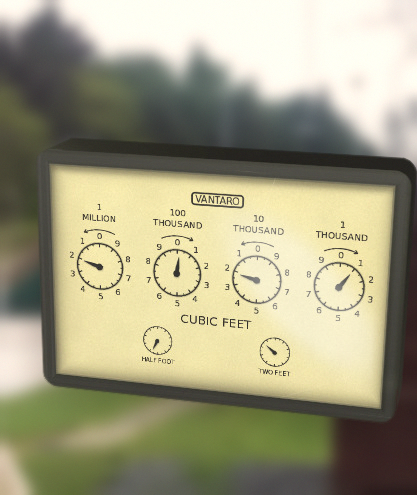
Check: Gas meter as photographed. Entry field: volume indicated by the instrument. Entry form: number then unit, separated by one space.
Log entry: 202100 ft³
